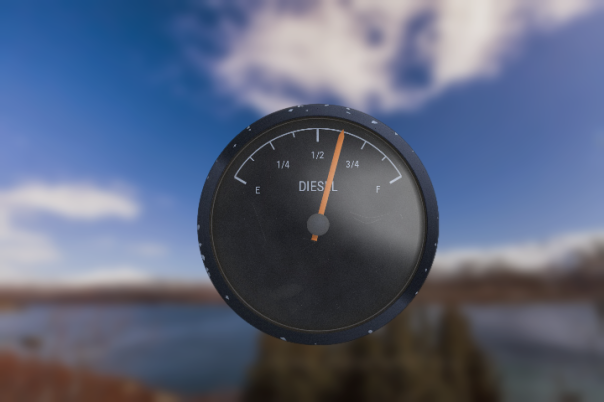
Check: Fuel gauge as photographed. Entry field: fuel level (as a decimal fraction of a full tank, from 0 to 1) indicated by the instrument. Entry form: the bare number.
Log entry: 0.625
